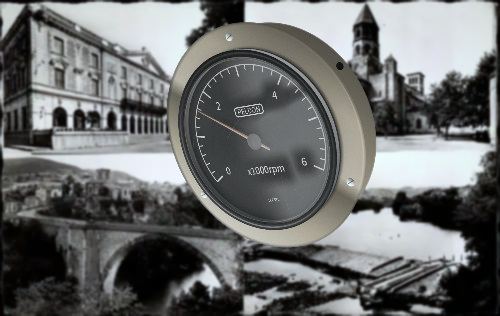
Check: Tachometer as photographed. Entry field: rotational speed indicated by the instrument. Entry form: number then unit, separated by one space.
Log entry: 1600 rpm
